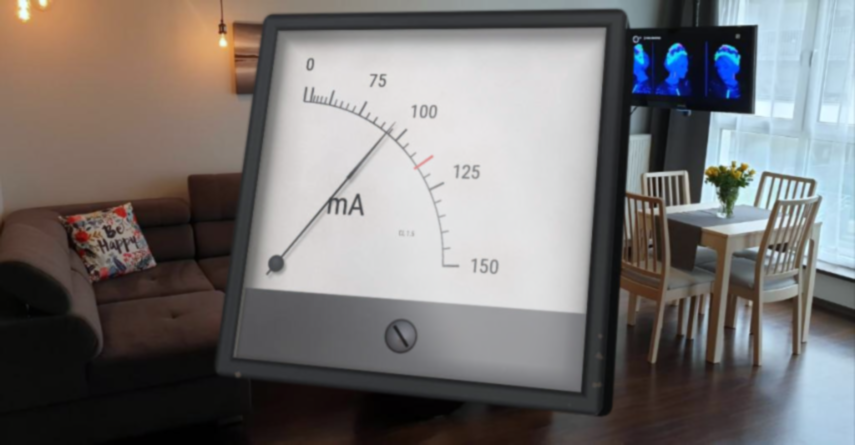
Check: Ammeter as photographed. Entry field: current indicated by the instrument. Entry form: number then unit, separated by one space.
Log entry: 95 mA
